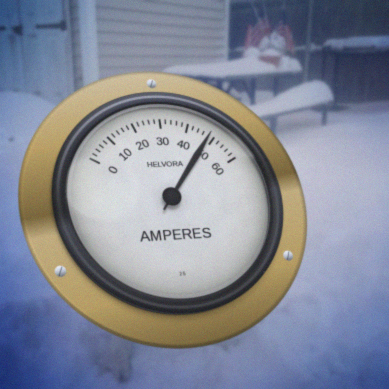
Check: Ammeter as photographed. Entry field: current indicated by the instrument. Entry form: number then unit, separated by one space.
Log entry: 48 A
